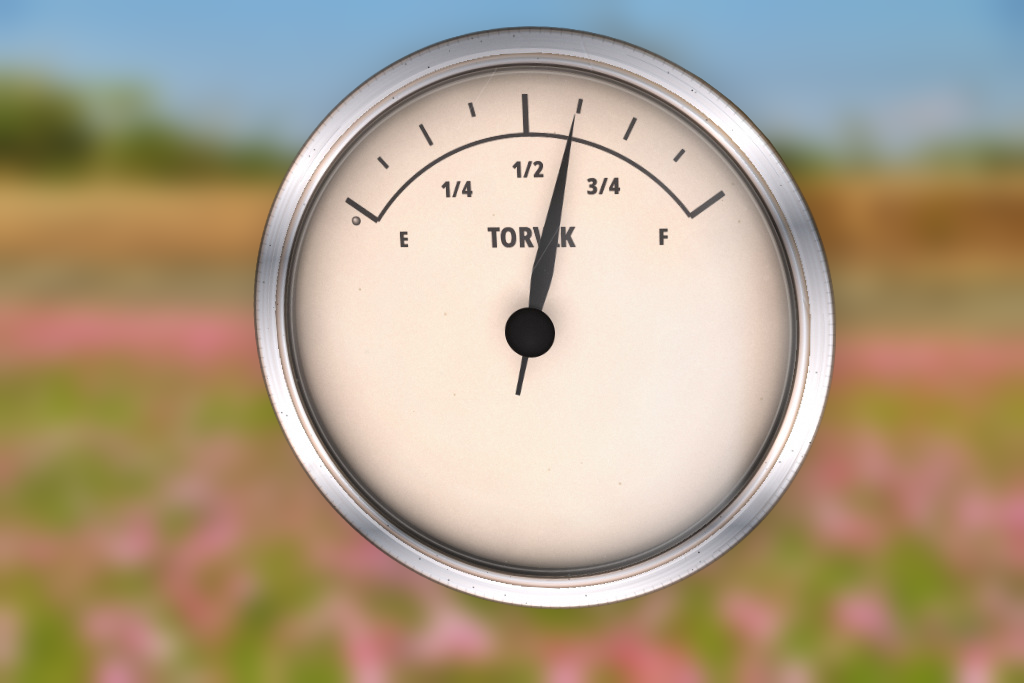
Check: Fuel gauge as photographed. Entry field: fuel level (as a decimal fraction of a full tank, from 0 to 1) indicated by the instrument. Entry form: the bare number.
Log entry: 0.625
